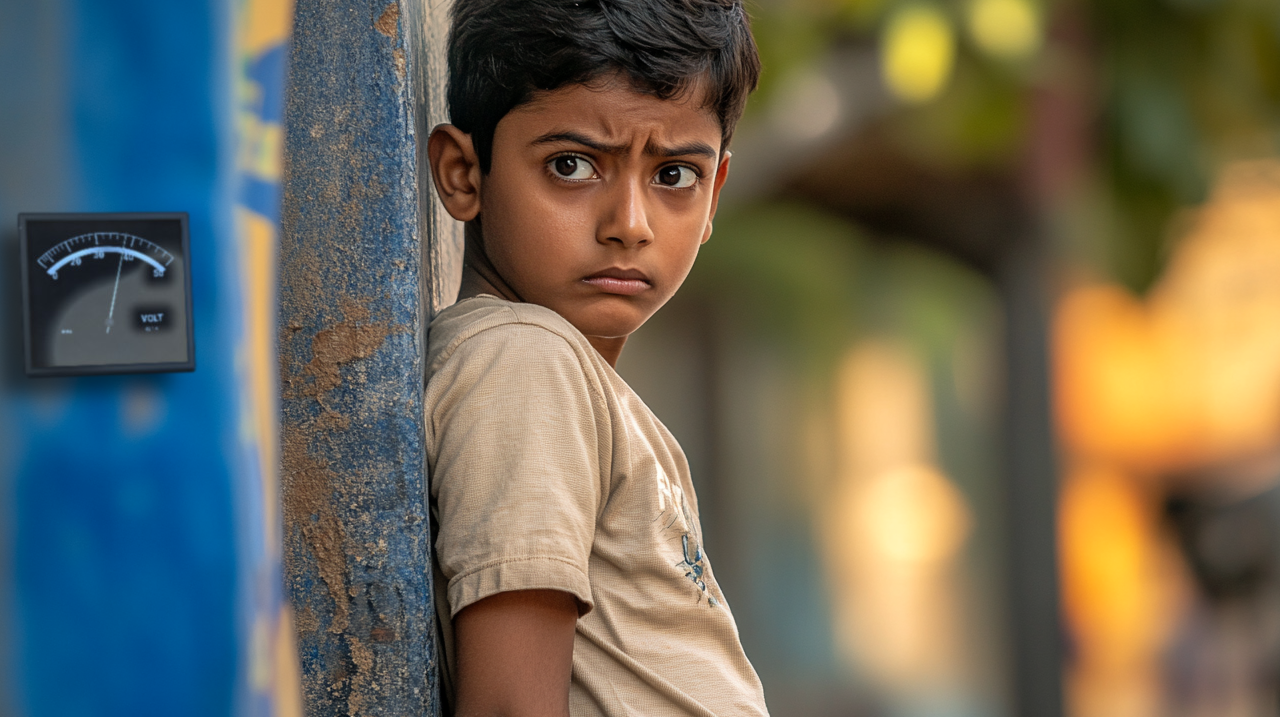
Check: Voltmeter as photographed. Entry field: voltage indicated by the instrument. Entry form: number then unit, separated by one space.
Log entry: 38 V
